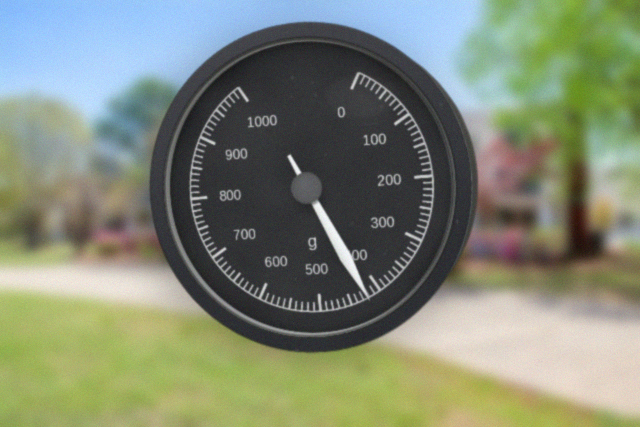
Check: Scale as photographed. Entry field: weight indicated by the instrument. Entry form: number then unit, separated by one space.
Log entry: 420 g
